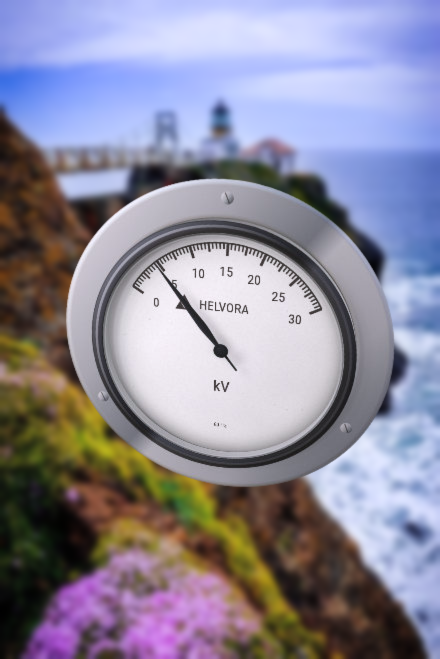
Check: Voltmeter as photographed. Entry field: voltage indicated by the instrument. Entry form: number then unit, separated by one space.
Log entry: 5 kV
